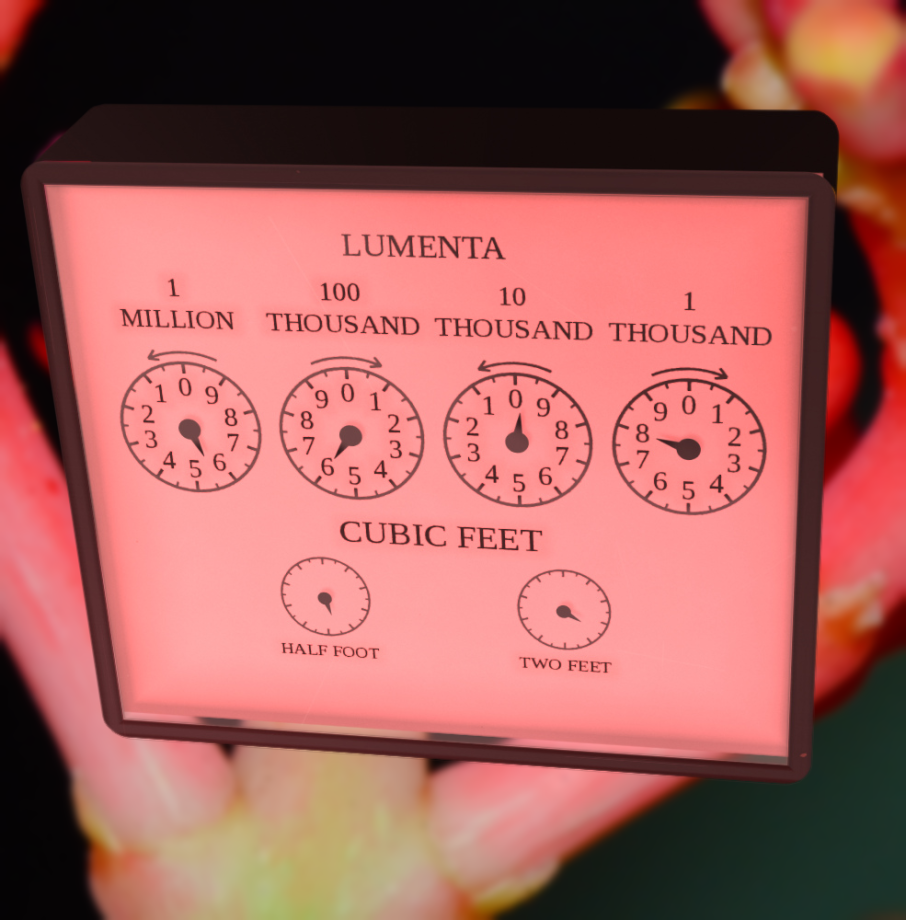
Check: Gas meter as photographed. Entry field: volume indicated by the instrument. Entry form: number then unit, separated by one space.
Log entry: 559800 ft³
